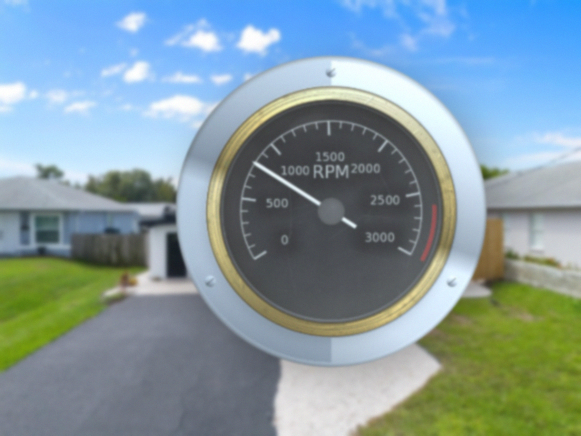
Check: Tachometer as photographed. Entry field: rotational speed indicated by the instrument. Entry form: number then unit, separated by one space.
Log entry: 800 rpm
